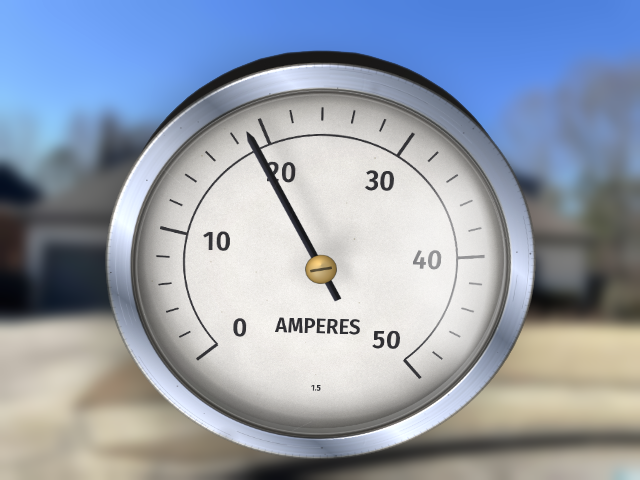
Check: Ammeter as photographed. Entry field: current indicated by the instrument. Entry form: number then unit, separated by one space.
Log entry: 19 A
